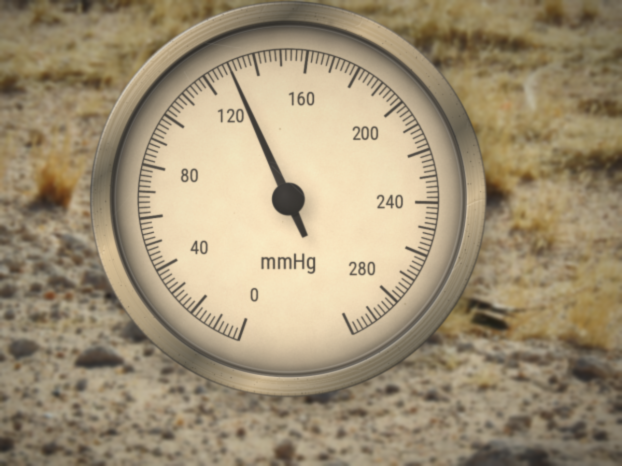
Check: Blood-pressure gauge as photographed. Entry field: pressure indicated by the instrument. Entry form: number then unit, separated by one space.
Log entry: 130 mmHg
